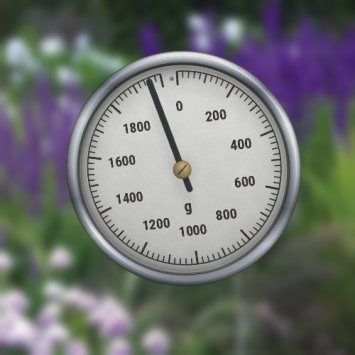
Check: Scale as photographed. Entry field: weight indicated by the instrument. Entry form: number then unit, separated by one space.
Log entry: 1960 g
